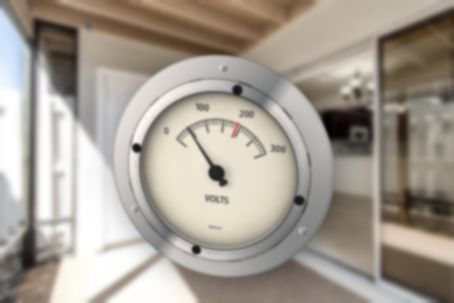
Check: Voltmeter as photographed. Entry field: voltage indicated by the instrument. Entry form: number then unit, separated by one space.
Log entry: 50 V
